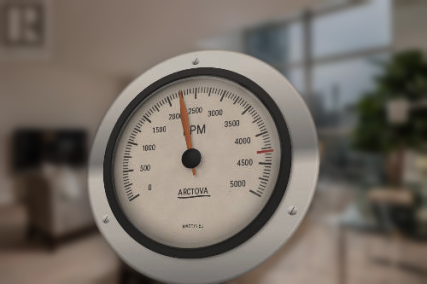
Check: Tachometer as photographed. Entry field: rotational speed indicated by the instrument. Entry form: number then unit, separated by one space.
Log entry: 2250 rpm
